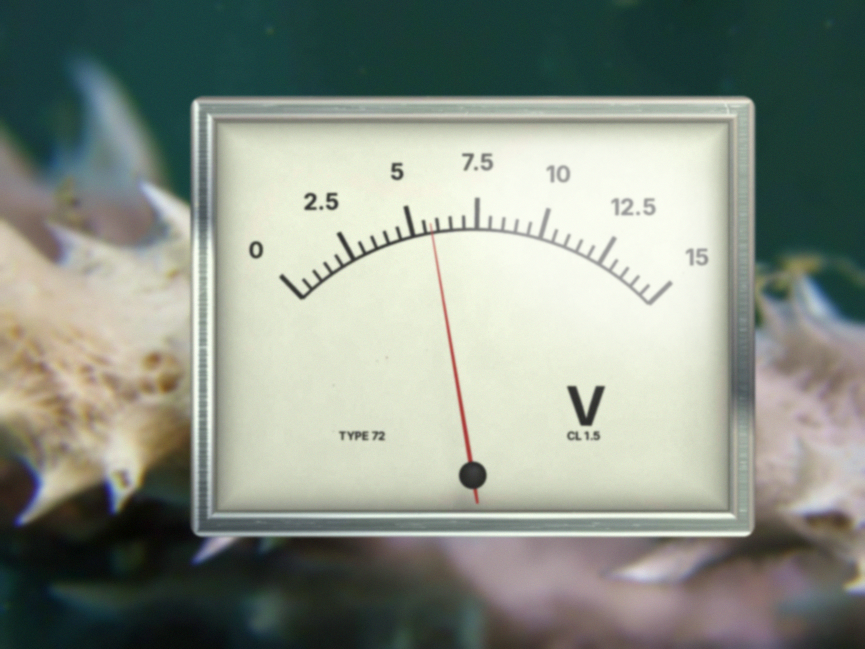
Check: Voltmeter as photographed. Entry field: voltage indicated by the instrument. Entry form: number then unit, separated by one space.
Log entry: 5.75 V
